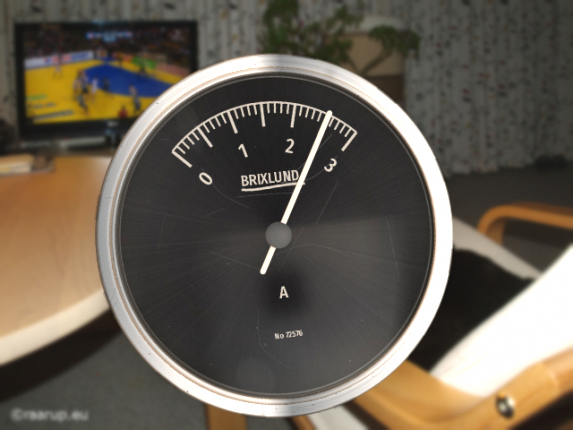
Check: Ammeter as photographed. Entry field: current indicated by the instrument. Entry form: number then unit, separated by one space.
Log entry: 2.5 A
